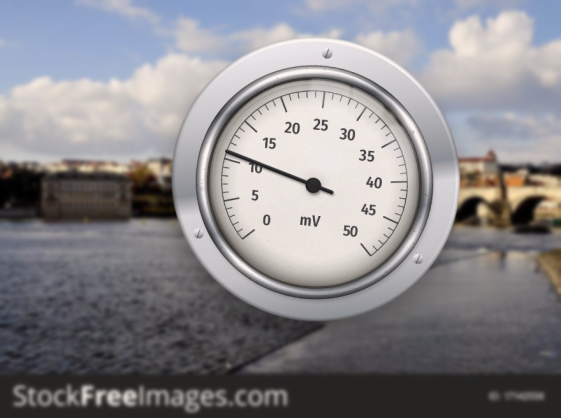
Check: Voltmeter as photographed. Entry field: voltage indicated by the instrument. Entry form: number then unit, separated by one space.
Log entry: 11 mV
